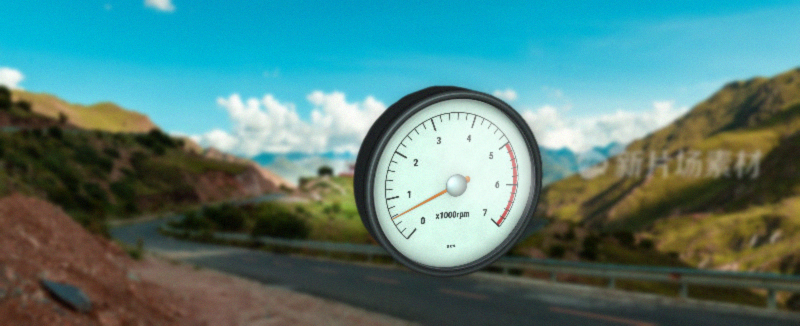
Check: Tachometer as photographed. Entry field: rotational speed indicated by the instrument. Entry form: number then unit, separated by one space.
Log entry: 600 rpm
